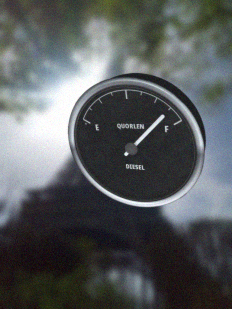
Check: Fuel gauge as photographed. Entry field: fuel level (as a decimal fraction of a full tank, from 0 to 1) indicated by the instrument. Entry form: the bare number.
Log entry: 0.875
